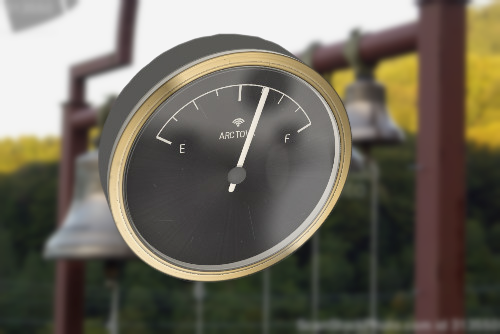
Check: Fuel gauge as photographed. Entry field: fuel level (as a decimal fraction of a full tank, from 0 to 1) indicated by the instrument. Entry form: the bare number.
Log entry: 0.625
